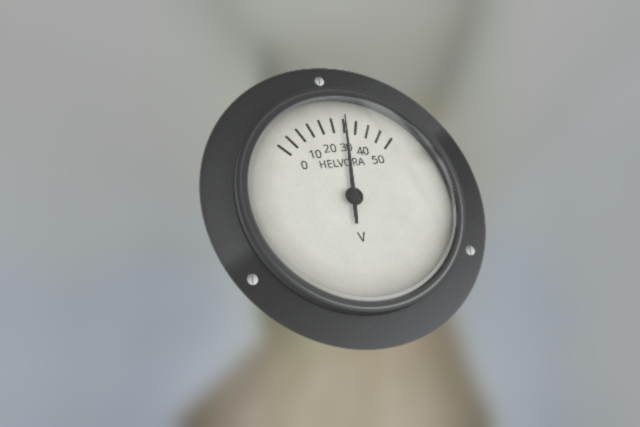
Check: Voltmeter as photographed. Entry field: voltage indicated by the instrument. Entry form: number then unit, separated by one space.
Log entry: 30 V
